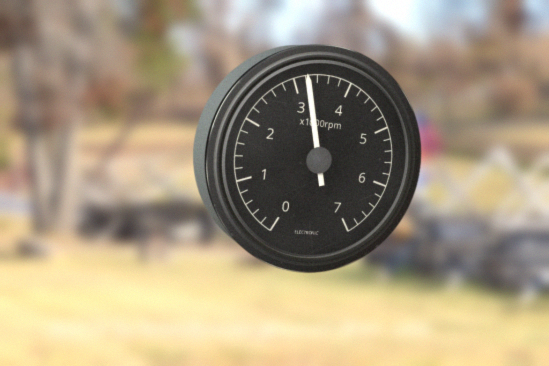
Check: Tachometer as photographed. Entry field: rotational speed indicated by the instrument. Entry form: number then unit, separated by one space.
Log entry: 3200 rpm
